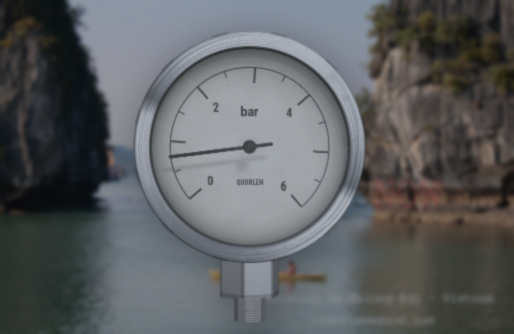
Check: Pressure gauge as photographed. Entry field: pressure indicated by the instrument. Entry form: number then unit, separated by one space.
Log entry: 0.75 bar
